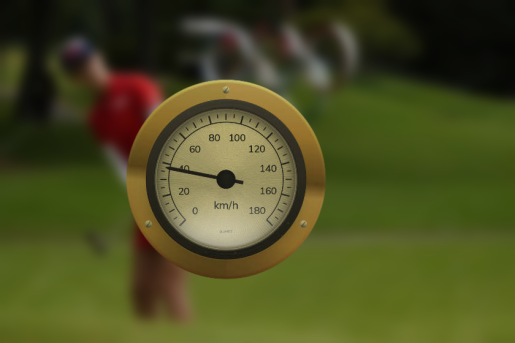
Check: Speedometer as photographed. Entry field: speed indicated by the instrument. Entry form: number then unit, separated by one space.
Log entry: 37.5 km/h
